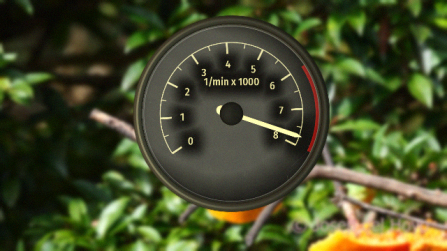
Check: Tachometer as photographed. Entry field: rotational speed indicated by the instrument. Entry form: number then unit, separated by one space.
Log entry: 7750 rpm
